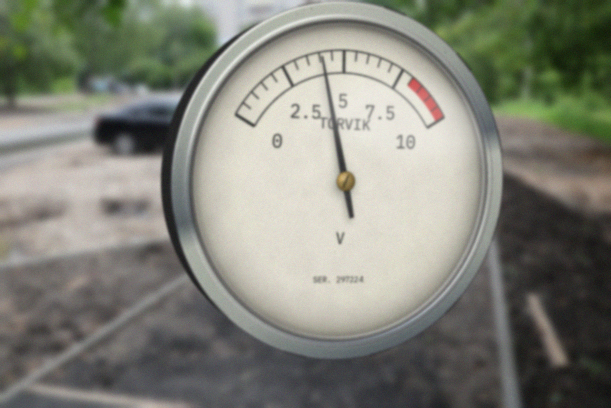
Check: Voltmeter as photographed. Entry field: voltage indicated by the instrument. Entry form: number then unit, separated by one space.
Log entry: 4 V
